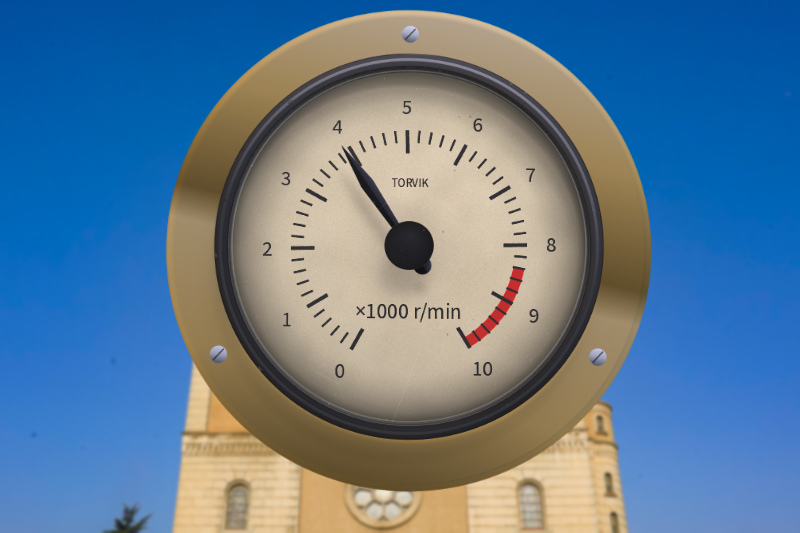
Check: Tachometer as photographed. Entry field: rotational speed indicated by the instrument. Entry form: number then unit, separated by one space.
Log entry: 3900 rpm
